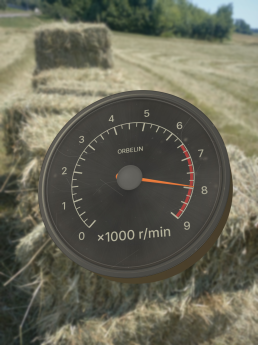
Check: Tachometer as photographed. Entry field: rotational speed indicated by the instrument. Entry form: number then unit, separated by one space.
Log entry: 8000 rpm
